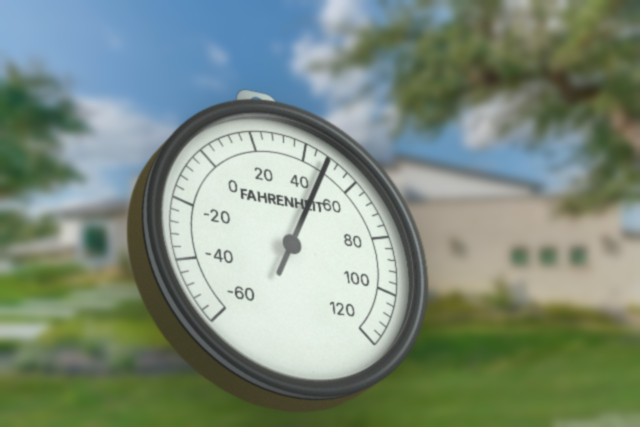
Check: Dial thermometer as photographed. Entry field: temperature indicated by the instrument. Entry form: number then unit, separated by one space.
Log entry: 48 °F
